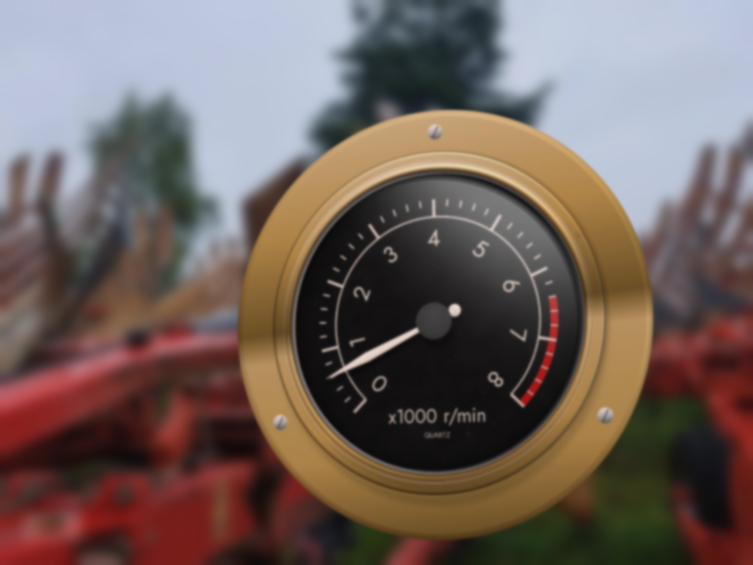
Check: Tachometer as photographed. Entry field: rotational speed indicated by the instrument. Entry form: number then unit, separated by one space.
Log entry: 600 rpm
